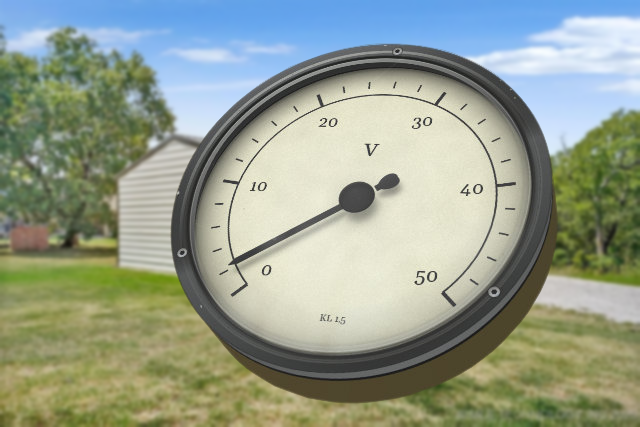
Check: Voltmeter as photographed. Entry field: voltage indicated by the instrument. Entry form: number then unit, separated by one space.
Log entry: 2 V
